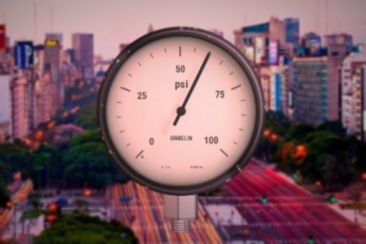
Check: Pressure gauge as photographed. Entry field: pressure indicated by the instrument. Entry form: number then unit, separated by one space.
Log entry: 60 psi
